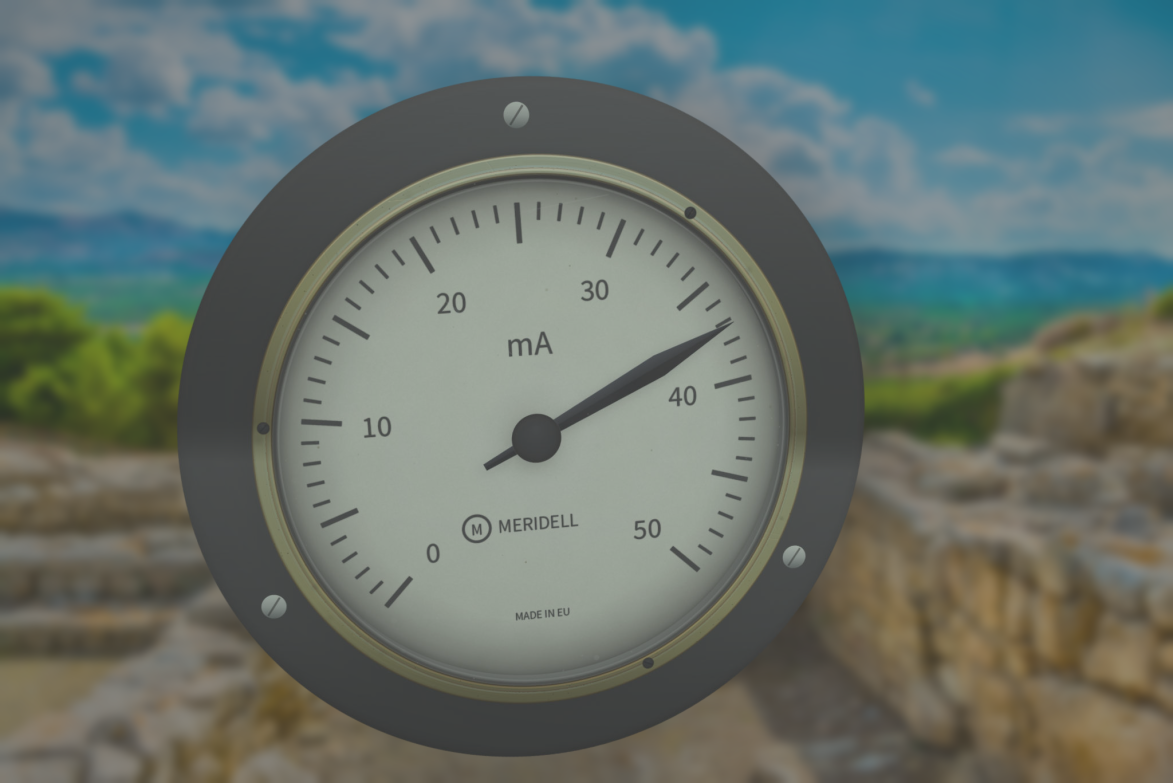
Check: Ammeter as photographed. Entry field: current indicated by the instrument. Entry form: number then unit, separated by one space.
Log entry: 37 mA
